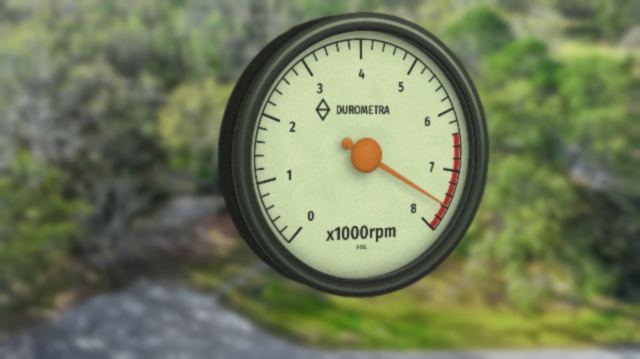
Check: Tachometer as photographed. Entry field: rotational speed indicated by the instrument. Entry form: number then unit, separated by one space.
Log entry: 7600 rpm
